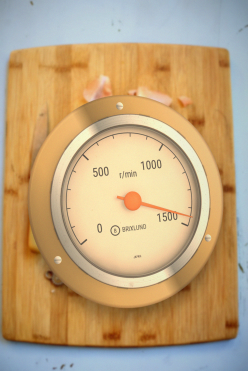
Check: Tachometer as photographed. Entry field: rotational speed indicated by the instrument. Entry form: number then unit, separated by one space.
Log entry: 1450 rpm
